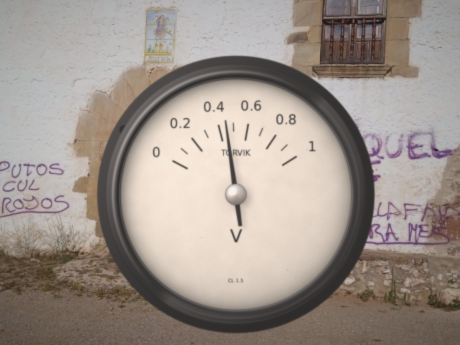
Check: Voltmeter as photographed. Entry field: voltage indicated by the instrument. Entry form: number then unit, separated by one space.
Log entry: 0.45 V
